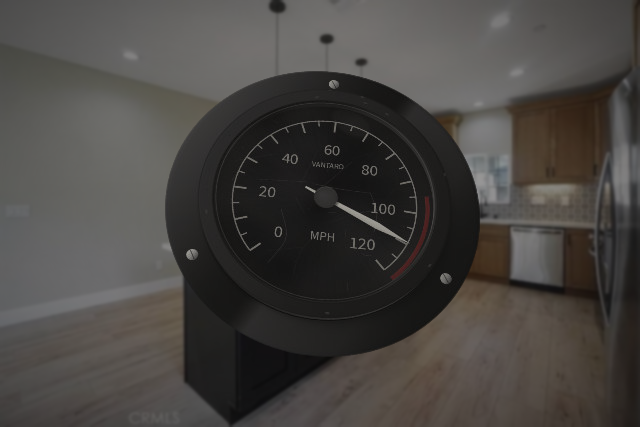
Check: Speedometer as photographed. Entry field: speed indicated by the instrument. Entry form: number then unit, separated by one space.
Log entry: 110 mph
